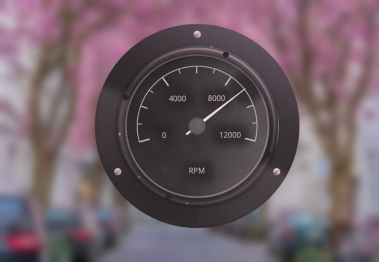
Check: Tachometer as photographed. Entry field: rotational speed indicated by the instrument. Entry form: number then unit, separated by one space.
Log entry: 9000 rpm
